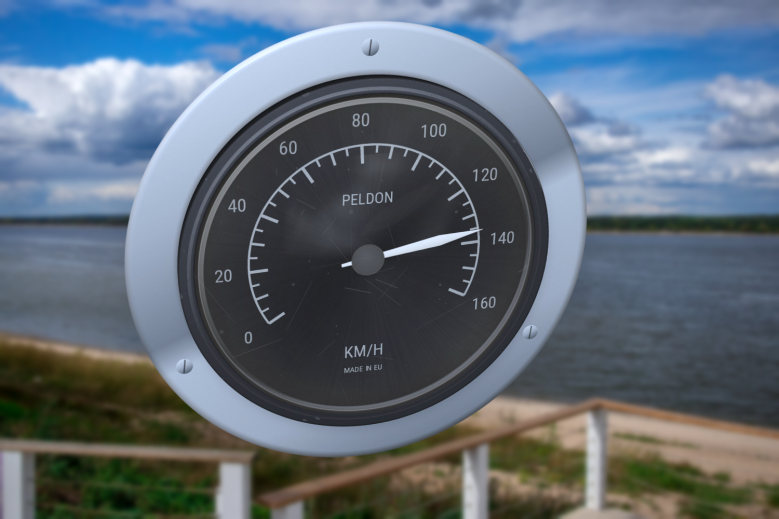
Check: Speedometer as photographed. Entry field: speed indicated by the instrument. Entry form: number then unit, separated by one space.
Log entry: 135 km/h
